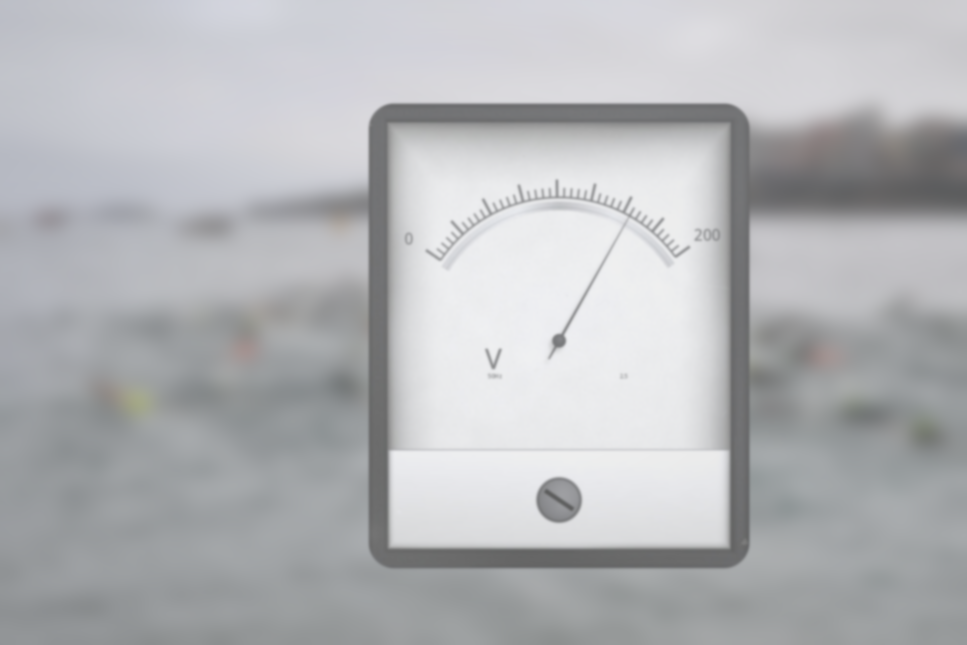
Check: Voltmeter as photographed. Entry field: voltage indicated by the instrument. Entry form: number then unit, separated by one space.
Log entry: 155 V
